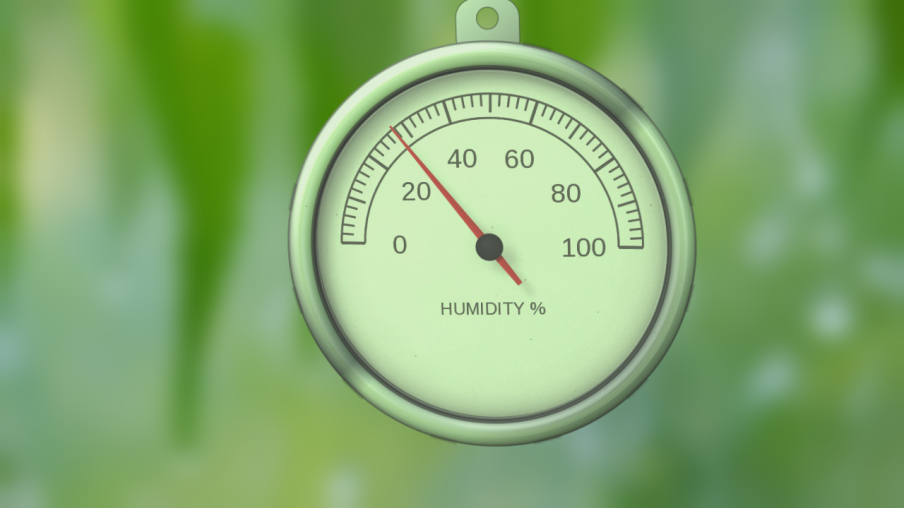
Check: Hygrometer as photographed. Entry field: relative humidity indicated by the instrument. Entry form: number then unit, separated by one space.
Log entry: 28 %
